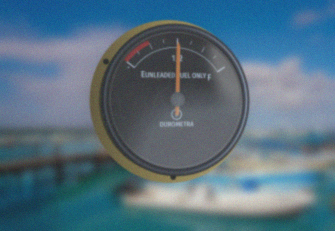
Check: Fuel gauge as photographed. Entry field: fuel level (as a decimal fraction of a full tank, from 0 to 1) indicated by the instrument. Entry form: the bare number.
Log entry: 0.5
